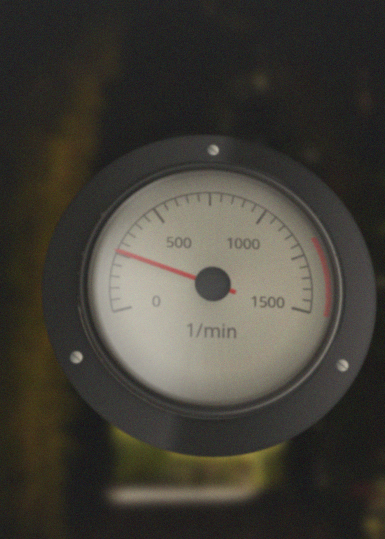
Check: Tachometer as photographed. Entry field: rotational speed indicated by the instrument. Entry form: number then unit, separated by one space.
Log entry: 250 rpm
